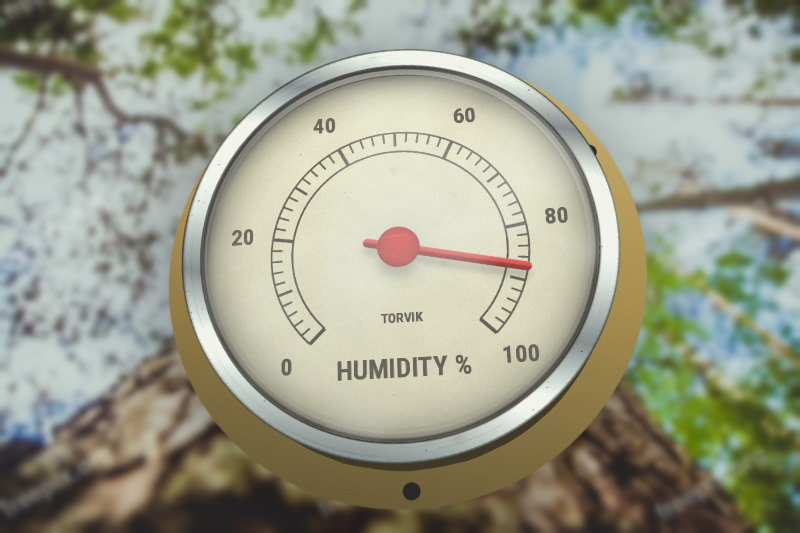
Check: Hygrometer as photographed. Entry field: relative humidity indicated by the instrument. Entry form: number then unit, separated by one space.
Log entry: 88 %
